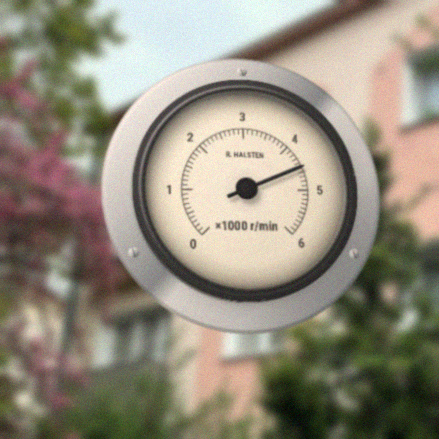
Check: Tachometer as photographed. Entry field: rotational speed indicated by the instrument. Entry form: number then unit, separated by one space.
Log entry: 4500 rpm
